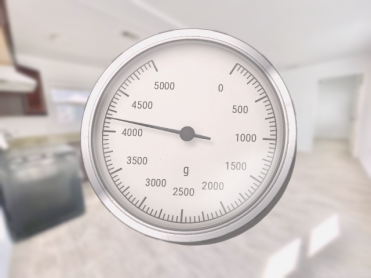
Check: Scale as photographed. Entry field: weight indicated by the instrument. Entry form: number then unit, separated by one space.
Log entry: 4150 g
